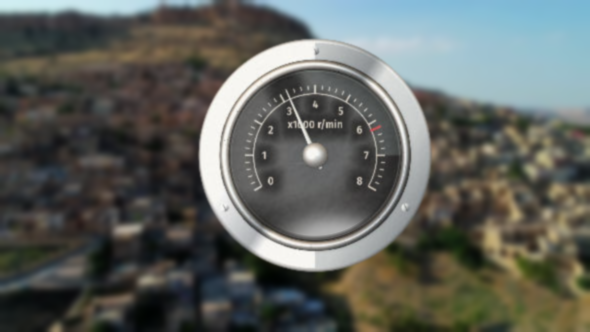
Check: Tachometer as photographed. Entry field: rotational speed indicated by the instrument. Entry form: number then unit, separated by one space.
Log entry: 3200 rpm
